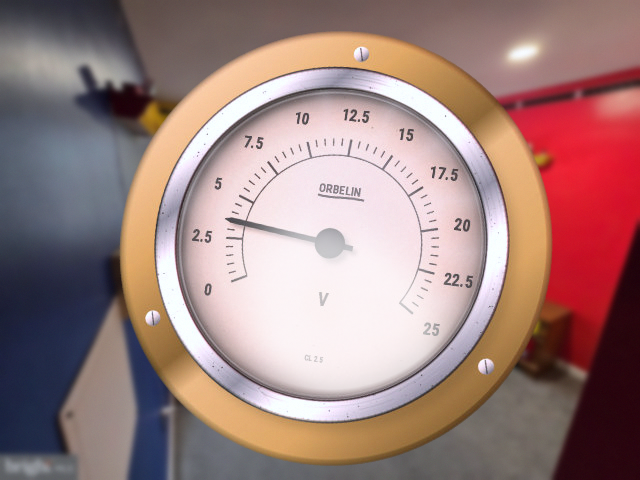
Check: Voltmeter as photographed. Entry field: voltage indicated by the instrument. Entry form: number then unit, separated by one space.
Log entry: 3.5 V
